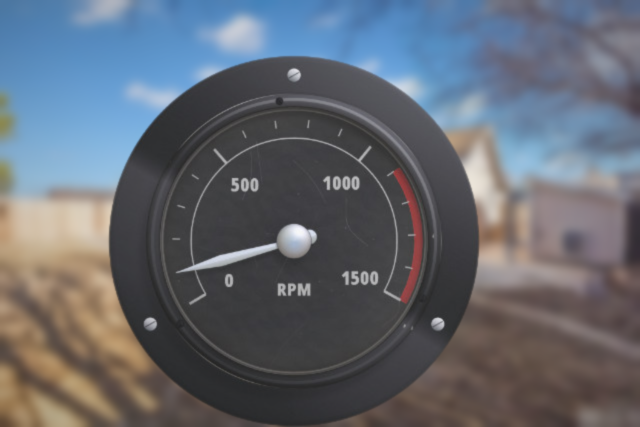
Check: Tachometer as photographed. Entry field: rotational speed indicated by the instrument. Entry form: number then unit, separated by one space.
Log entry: 100 rpm
